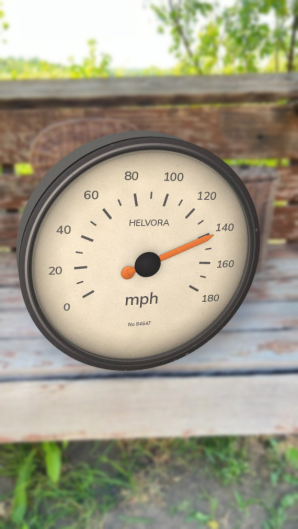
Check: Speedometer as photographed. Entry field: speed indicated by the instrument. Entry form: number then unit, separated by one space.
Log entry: 140 mph
